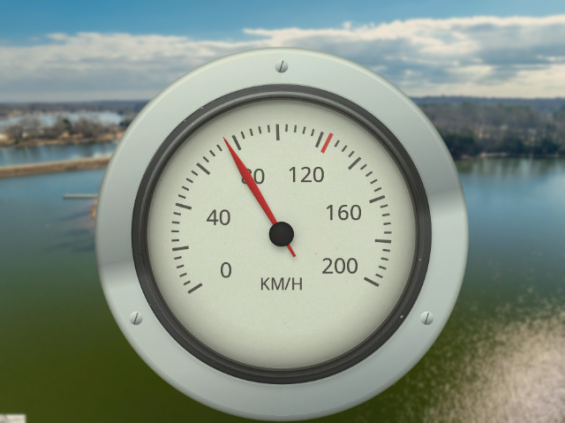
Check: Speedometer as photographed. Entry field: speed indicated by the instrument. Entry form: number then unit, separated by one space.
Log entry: 76 km/h
